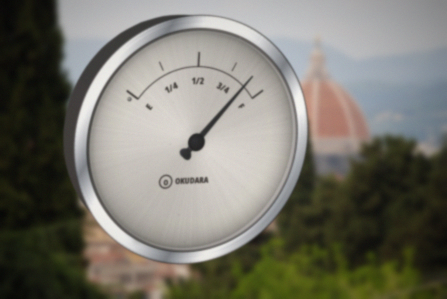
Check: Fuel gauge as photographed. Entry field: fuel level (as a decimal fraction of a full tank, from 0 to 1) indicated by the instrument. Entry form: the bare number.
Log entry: 0.875
